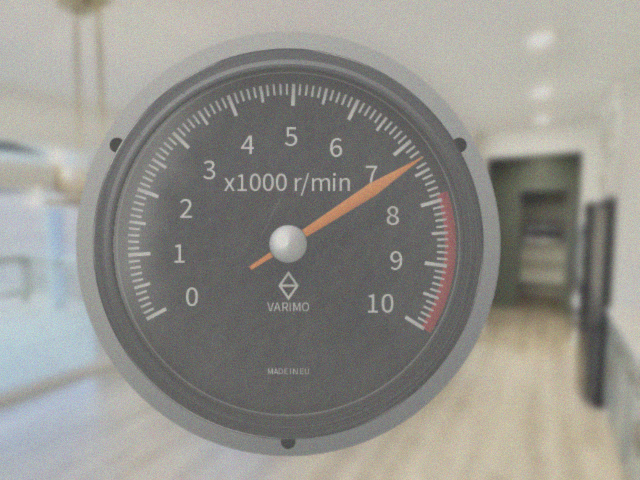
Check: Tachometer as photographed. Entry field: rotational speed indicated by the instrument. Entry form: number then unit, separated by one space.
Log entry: 7300 rpm
